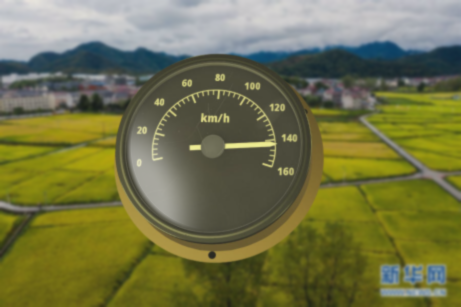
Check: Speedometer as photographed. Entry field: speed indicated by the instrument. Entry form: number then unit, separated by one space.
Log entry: 144 km/h
